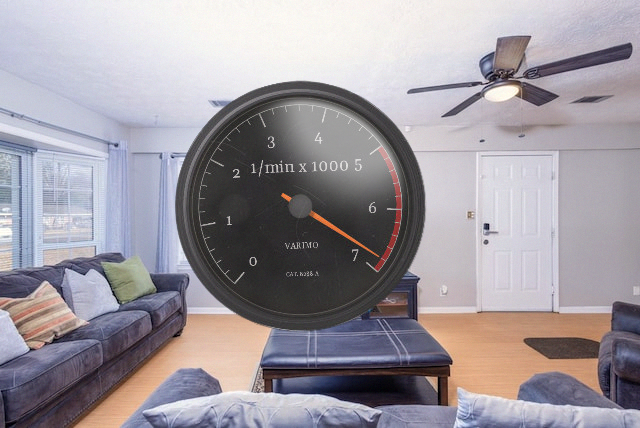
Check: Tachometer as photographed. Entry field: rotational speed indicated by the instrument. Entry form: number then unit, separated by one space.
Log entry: 6800 rpm
